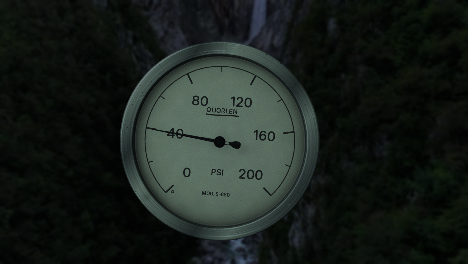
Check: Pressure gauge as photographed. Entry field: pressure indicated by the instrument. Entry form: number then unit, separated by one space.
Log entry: 40 psi
